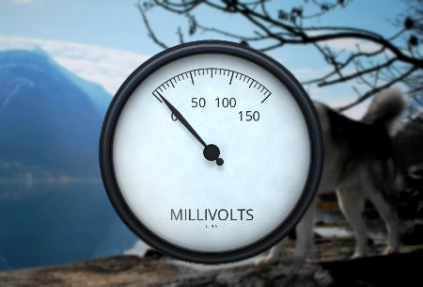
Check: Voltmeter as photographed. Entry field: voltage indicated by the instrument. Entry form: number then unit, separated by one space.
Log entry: 5 mV
